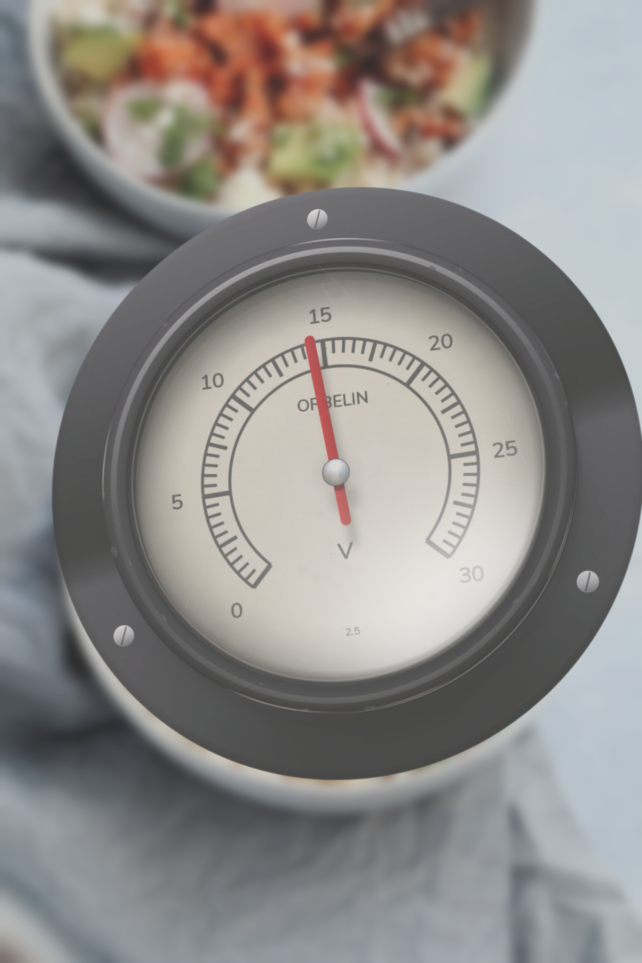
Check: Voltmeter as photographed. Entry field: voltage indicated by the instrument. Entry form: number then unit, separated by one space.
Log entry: 14.5 V
